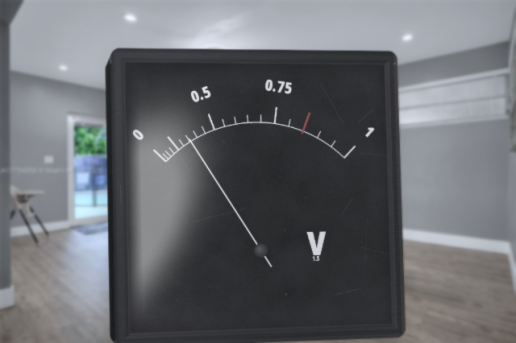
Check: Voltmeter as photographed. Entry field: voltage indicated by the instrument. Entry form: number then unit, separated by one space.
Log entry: 0.35 V
